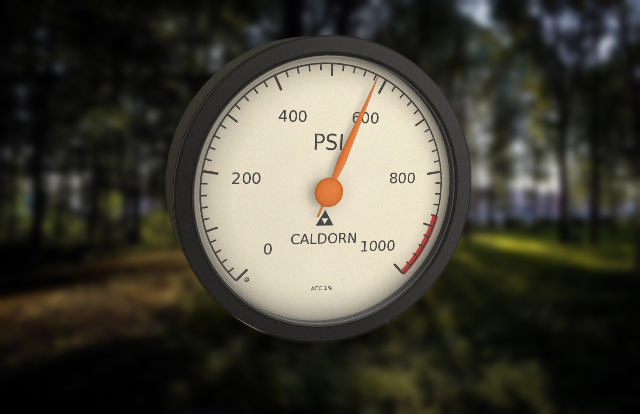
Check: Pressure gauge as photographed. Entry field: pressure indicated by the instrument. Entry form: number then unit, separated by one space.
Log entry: 580 psi
